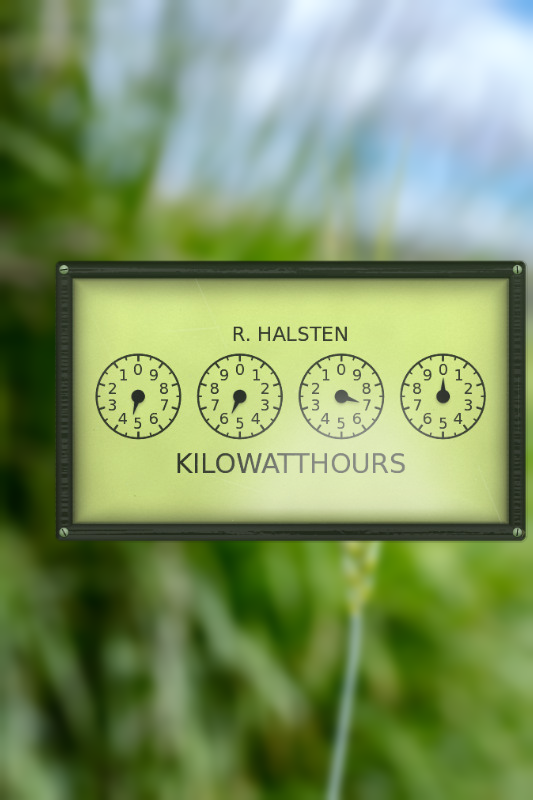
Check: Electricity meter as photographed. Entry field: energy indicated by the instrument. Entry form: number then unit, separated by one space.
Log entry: 4570 kWh
